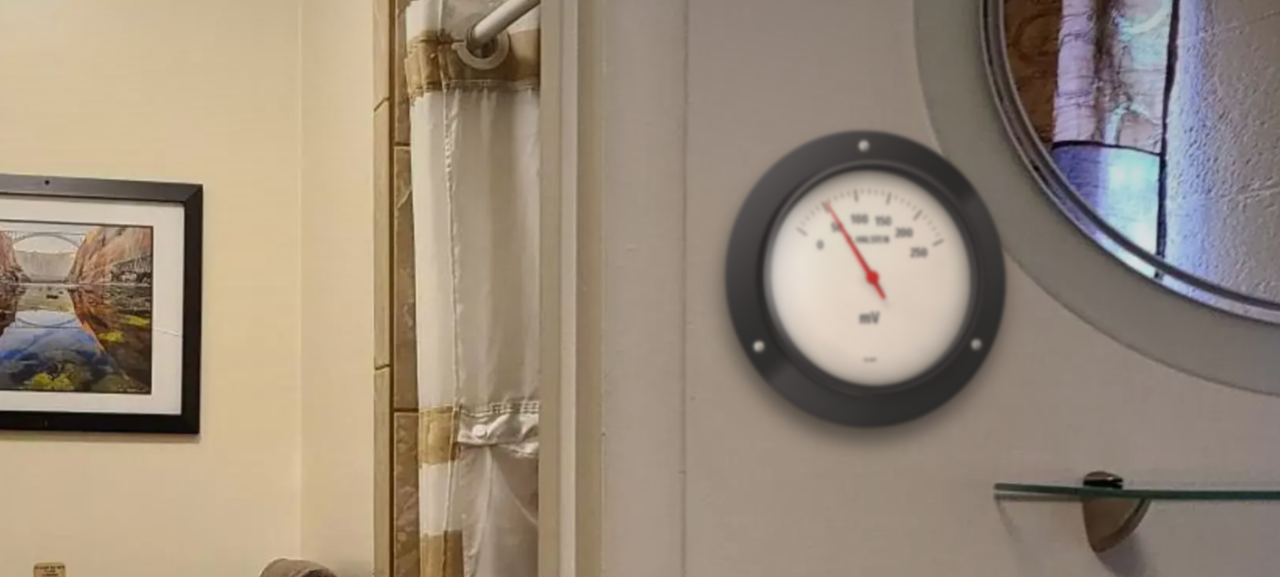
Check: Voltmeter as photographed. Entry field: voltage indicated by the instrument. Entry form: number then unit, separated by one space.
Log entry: 50 mV
